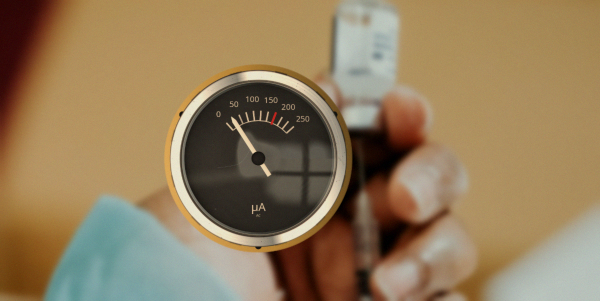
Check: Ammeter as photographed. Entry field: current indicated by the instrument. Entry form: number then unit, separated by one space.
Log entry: 25 µA
